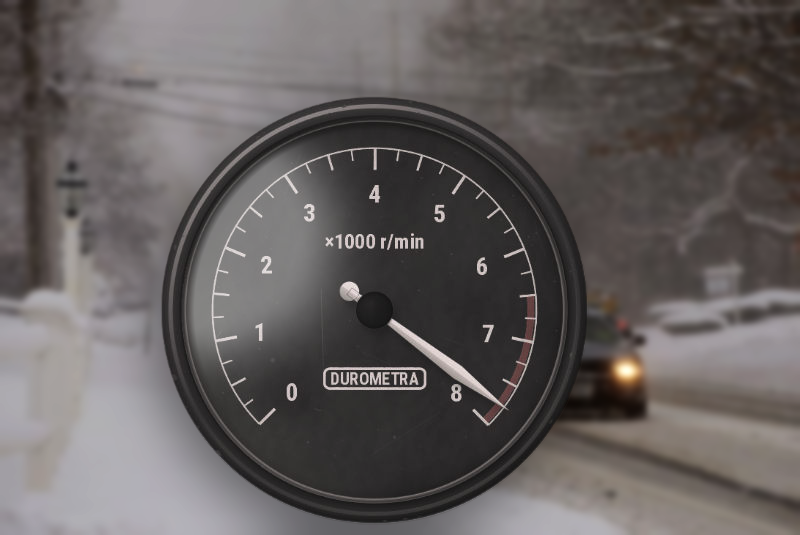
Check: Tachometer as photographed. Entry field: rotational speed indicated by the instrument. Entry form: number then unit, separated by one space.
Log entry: 7750 rpm
